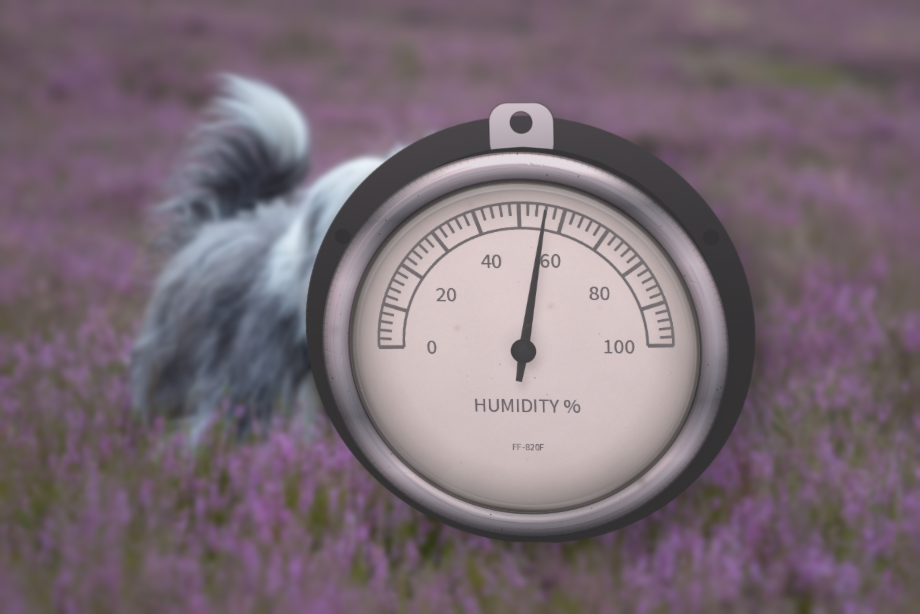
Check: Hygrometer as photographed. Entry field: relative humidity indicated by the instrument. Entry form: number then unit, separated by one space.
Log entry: 56 %
